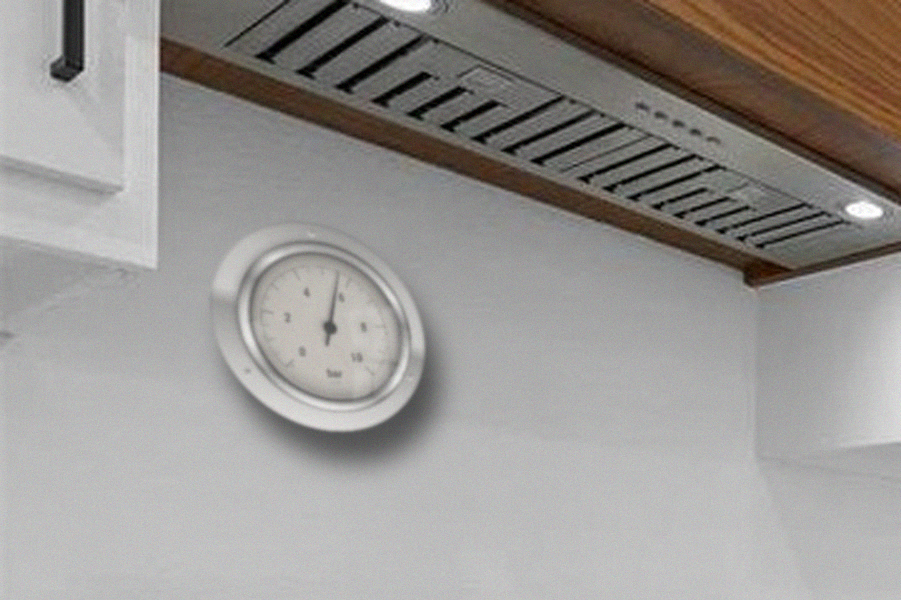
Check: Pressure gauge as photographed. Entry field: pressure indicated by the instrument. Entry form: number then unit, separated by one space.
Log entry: 5.5 bar
